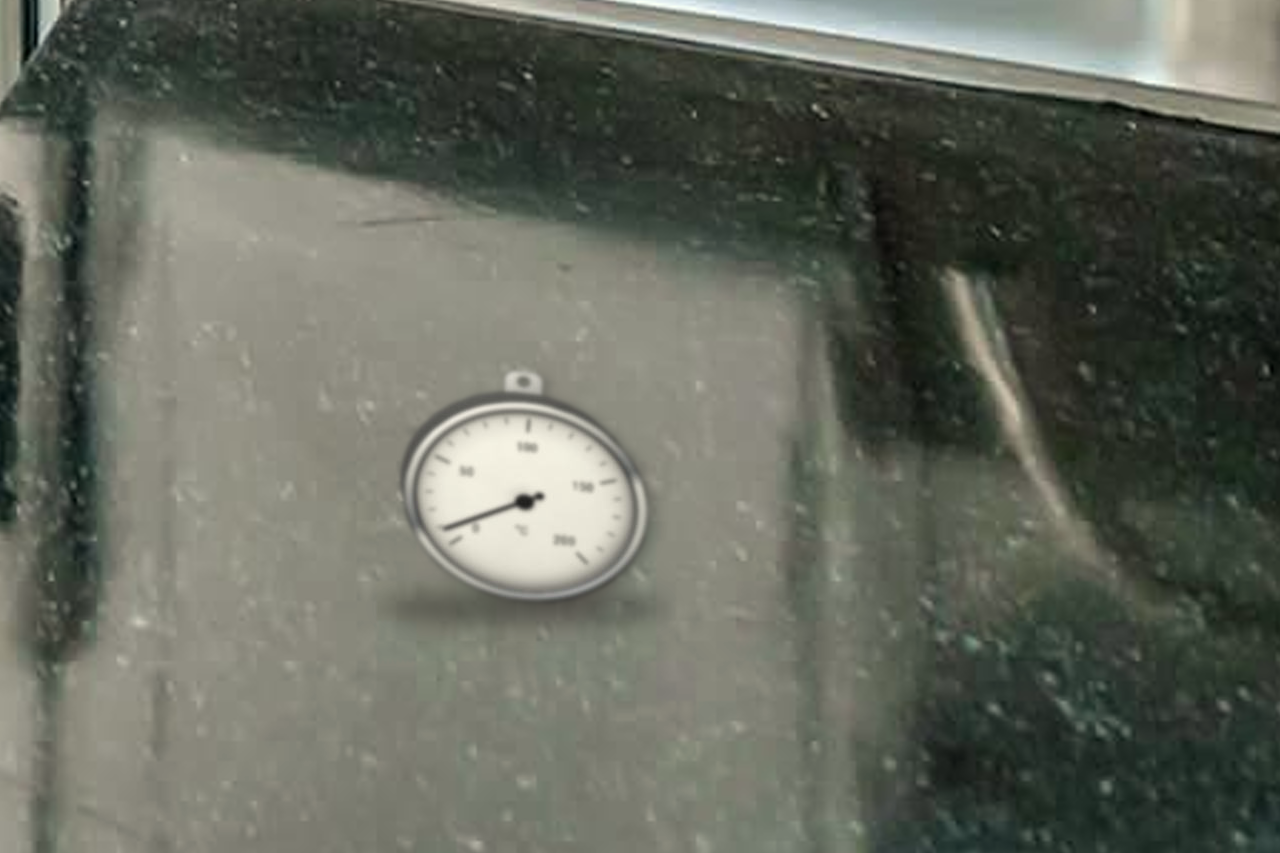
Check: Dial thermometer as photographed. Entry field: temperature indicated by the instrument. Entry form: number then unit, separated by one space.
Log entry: 10 °C
